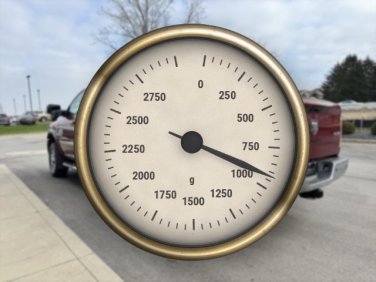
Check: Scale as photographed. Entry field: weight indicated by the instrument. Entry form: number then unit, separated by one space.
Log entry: 925 g
